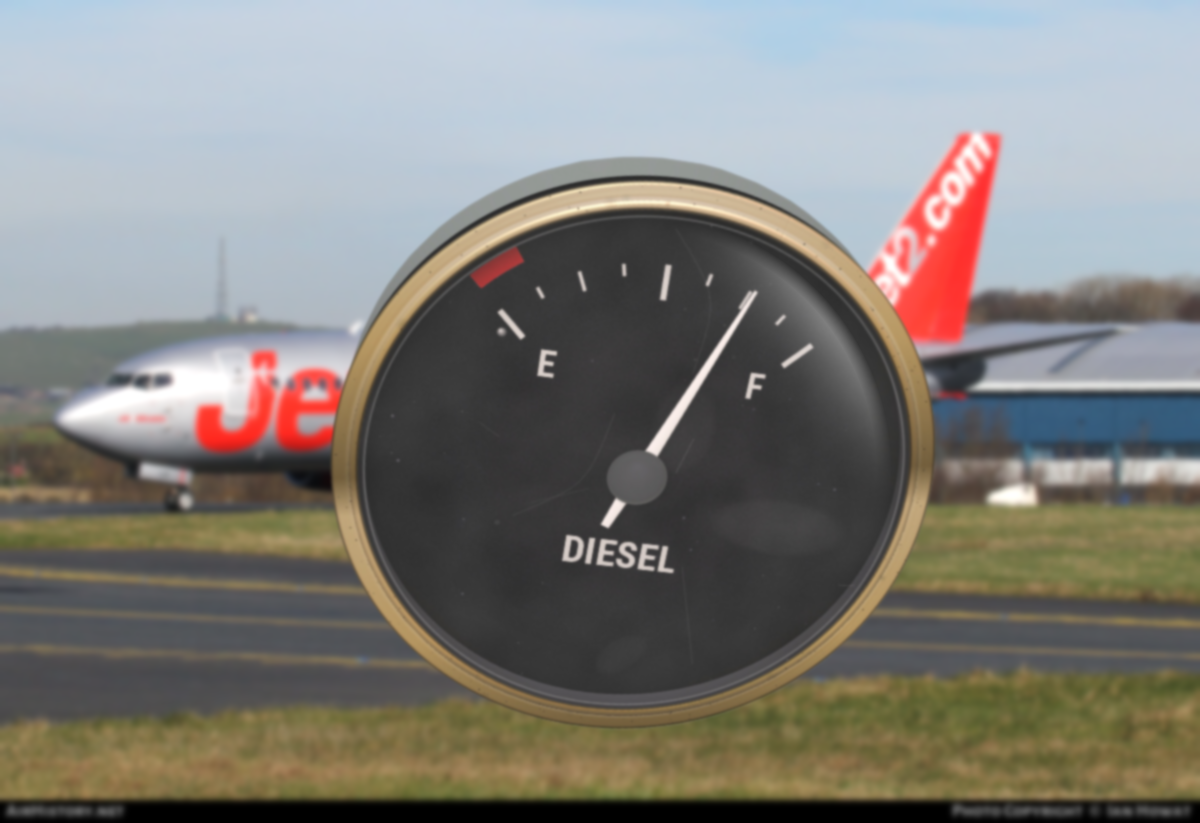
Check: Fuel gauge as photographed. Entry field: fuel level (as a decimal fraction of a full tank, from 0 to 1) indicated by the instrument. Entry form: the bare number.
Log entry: 0.75
